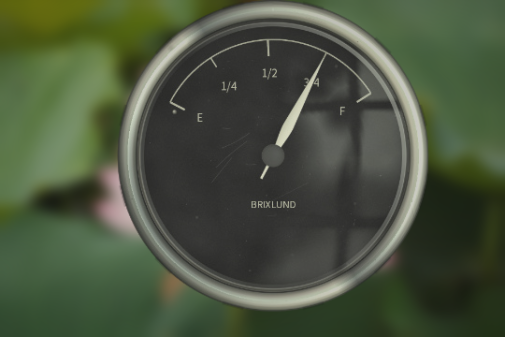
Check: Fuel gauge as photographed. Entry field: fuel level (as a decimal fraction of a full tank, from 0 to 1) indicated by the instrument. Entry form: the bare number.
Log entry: 0.75
